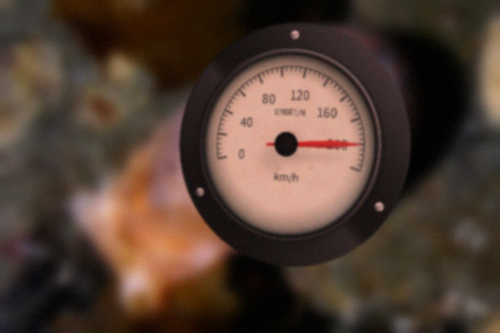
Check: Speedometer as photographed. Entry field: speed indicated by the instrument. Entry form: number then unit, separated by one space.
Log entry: 200 km/h
